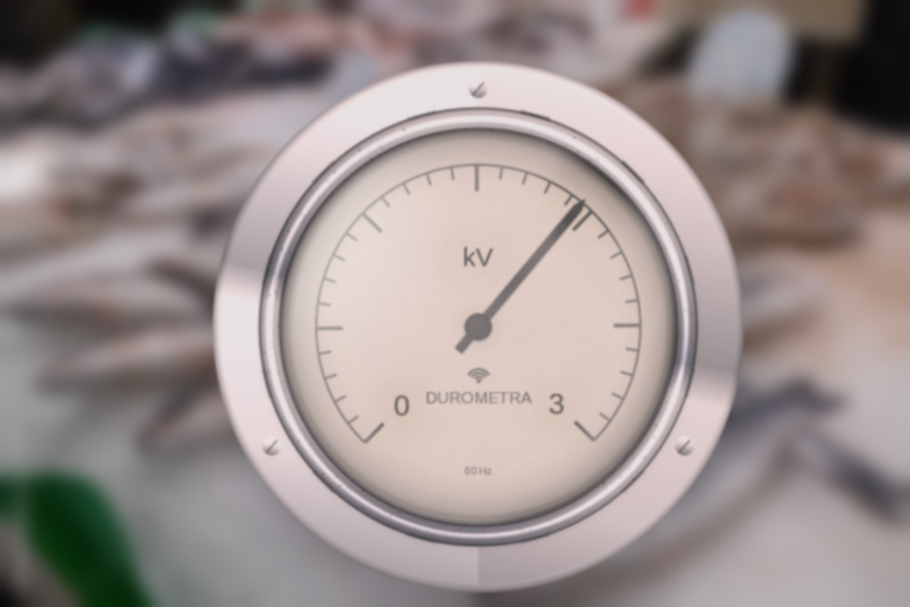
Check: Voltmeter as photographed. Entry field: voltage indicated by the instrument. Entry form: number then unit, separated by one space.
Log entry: 1.95 kV
